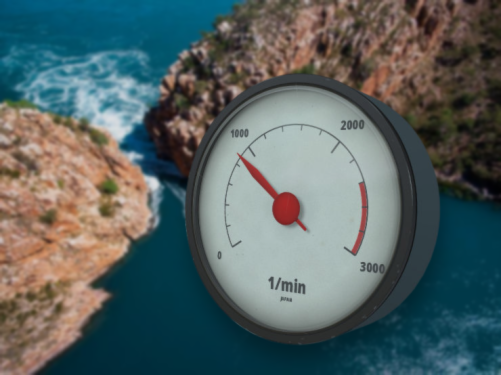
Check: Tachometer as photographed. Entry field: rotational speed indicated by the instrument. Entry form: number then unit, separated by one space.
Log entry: 900 rpm
